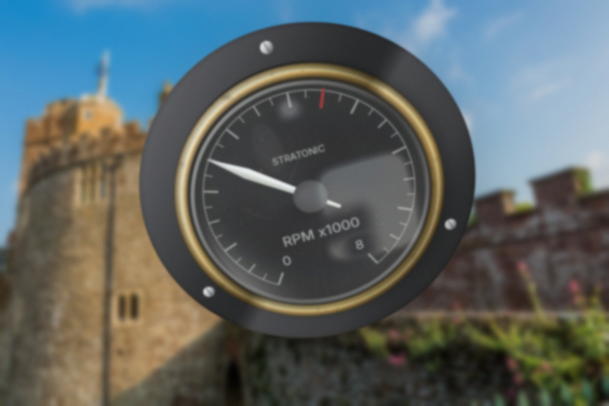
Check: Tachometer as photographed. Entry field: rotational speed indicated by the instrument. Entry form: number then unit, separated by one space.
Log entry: 2500 rpm
